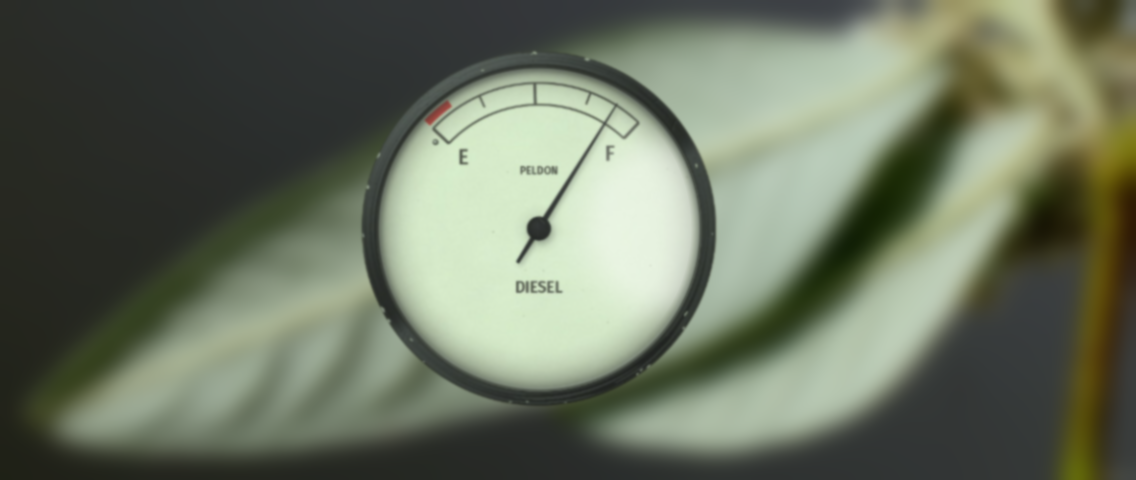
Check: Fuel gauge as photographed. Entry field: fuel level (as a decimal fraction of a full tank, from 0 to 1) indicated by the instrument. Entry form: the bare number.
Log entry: 0.875
